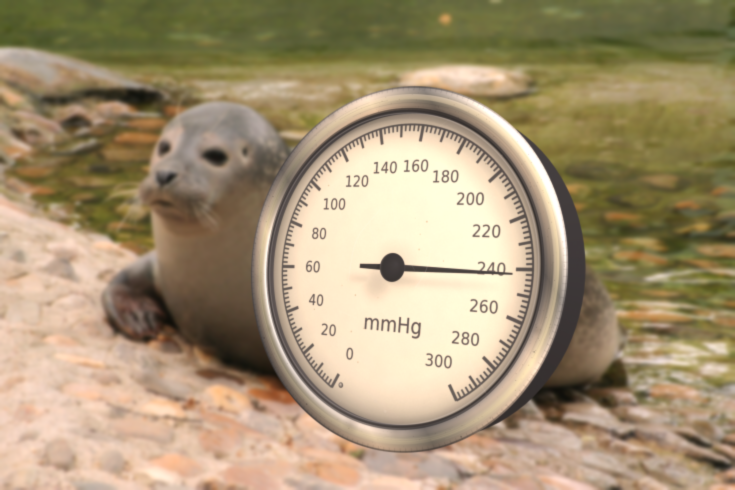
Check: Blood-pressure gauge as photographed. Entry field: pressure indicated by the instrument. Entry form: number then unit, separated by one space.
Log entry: 242 mmHg
